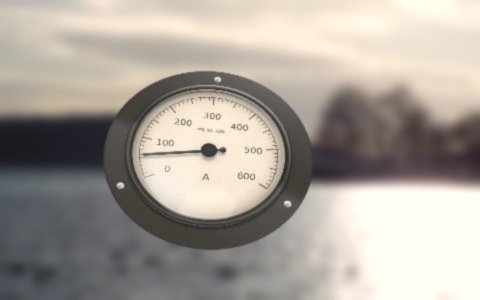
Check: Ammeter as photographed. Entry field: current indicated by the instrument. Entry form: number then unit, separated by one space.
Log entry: 50 A
